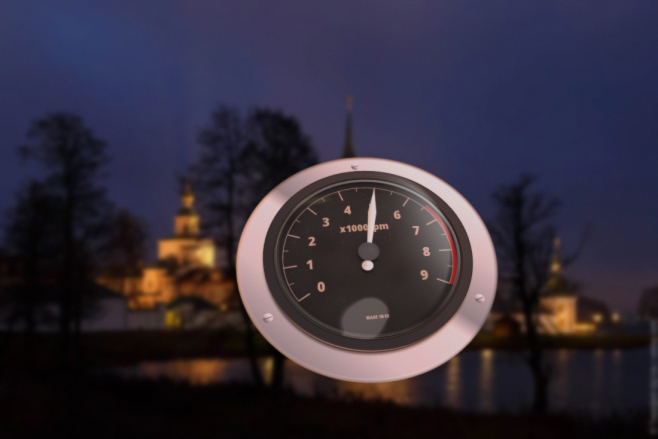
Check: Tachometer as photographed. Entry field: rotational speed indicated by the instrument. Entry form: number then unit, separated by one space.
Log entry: 5000 rpm
